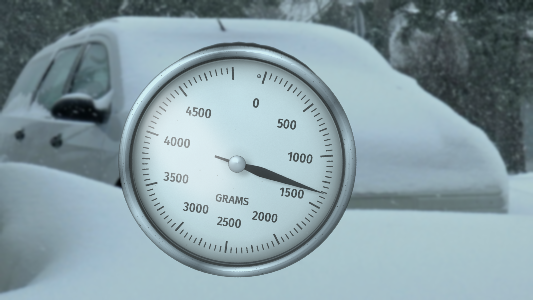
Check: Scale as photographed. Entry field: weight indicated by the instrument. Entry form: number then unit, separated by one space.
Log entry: 1350 g
